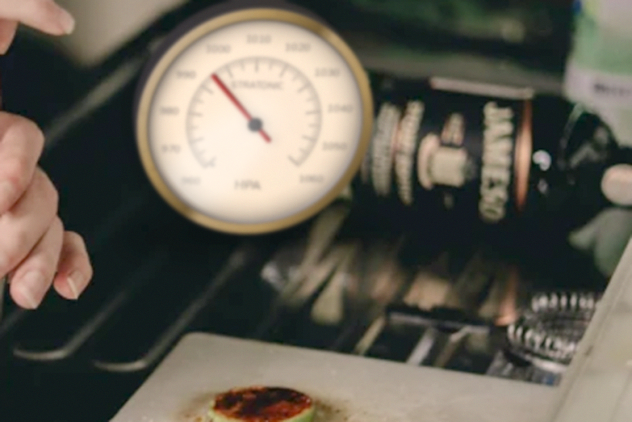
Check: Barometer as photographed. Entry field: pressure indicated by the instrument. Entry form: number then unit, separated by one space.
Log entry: 995 hPa
